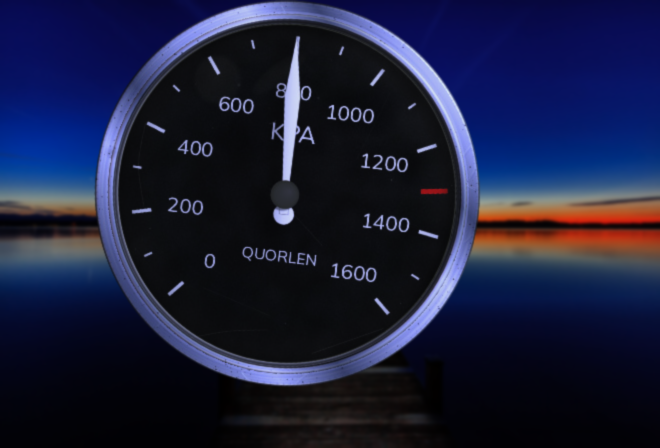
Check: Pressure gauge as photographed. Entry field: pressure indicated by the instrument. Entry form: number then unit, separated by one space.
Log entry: 800 kPa
